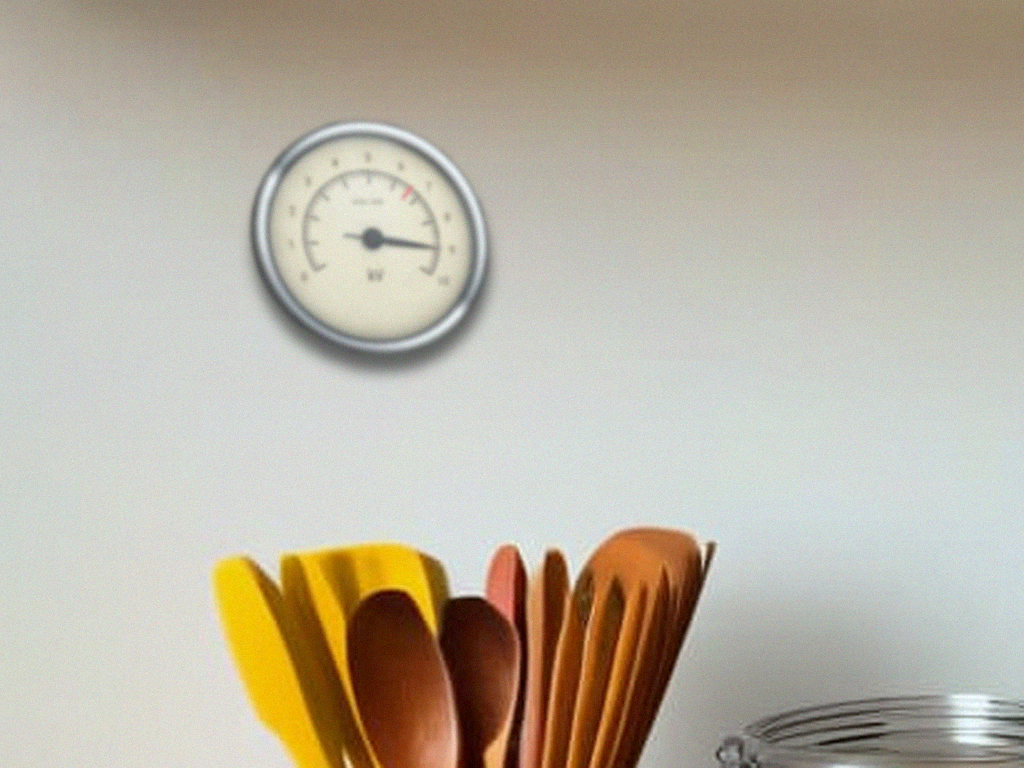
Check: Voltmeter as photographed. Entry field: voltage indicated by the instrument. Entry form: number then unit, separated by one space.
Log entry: 9 kV
